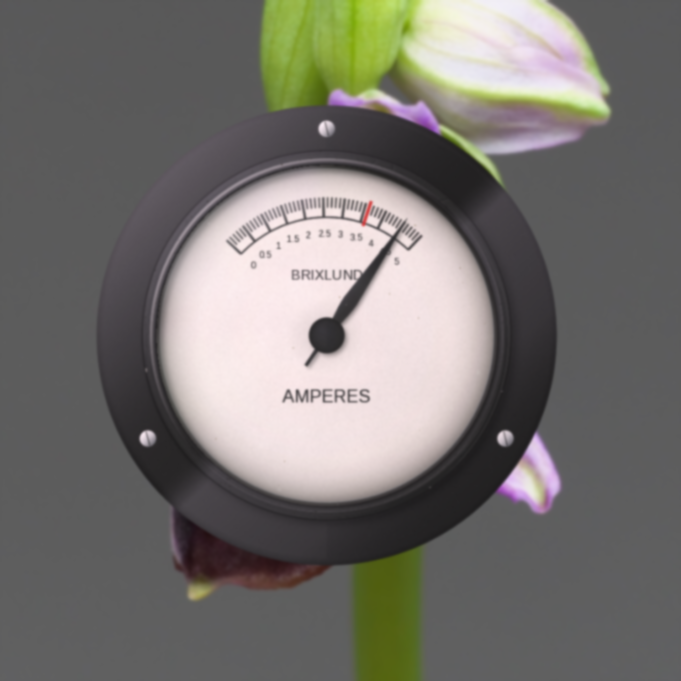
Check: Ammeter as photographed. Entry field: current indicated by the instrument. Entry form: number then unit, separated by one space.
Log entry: 4.5 A
